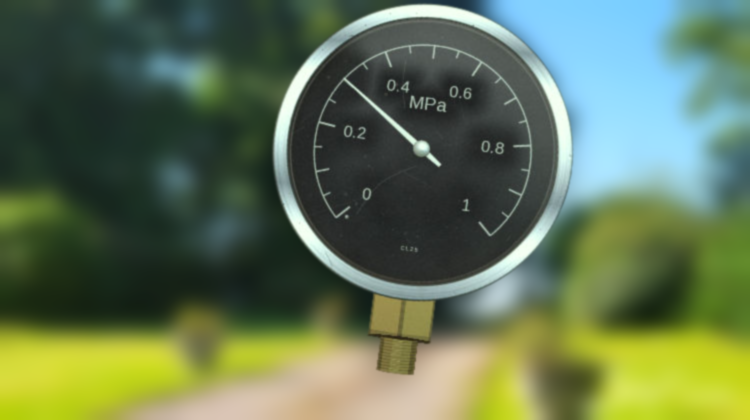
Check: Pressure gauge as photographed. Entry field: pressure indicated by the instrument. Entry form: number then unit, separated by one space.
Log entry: 0.3 MPa
